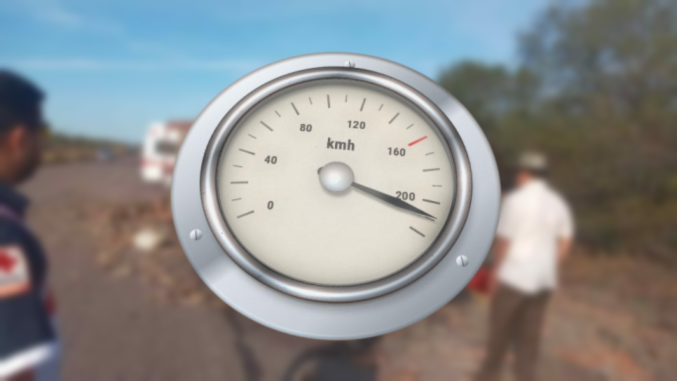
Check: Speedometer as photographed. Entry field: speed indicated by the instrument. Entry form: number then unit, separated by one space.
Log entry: 210 km/h
